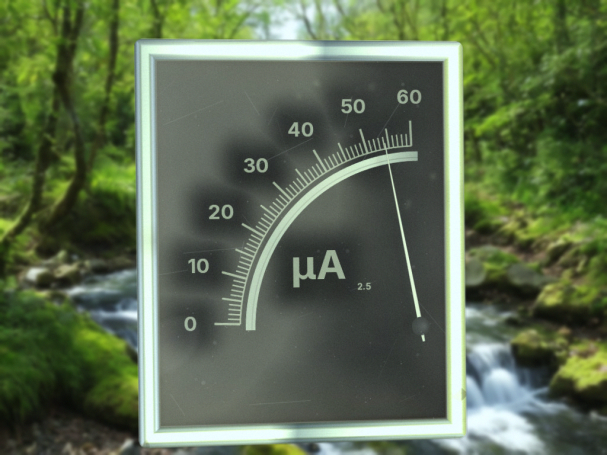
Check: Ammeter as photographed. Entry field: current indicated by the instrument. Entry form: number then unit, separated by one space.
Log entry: 54 µA
